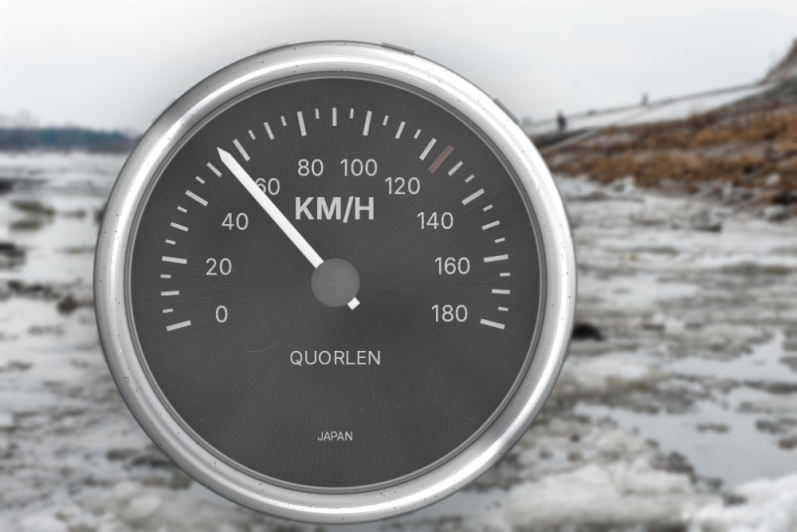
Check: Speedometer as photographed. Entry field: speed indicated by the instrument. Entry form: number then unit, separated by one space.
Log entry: 55 km/h
